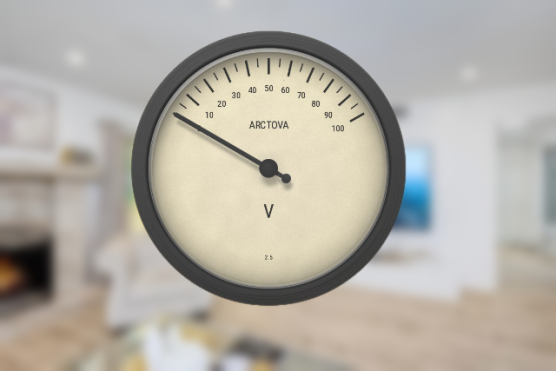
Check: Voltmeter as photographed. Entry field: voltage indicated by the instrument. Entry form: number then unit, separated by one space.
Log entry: 0 V
